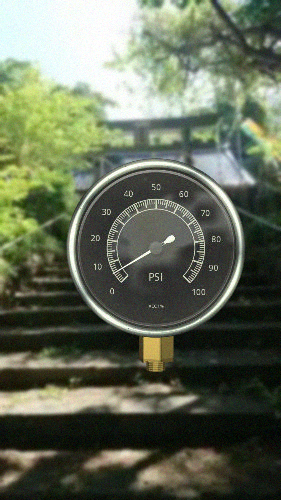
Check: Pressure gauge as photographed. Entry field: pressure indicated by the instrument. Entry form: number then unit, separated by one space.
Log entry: 5 psi
